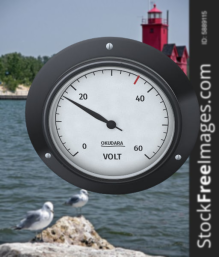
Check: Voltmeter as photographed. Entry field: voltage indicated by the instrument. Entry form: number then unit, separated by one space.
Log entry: 17 V
